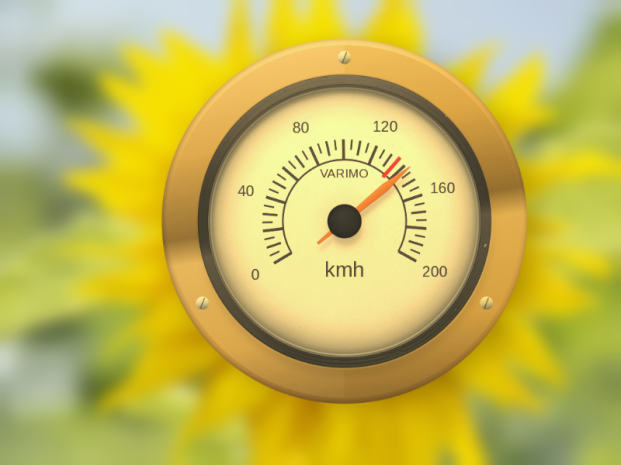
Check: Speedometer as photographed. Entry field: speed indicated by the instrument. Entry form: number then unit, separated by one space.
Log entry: 142.5 km/h
